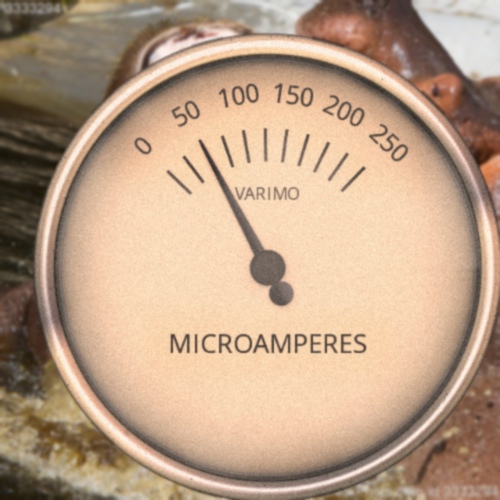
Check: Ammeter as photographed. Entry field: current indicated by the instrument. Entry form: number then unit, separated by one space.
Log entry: 50 µA
